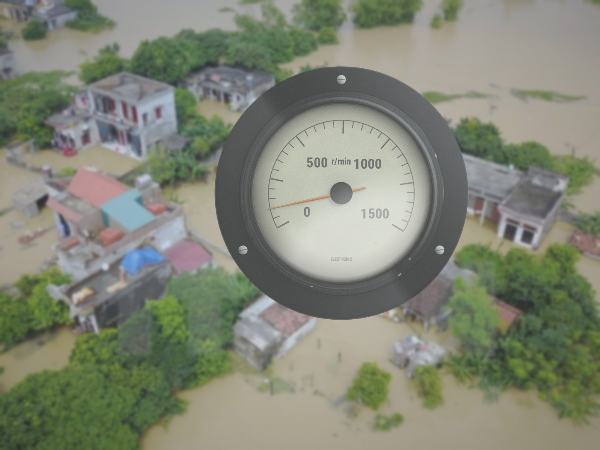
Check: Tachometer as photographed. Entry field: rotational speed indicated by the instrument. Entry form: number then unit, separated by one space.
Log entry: 100 rpm
